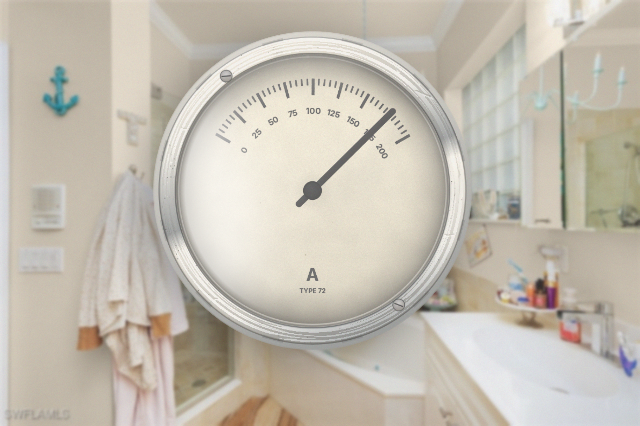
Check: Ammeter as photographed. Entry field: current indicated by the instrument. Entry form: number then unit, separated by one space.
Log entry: 175 A
